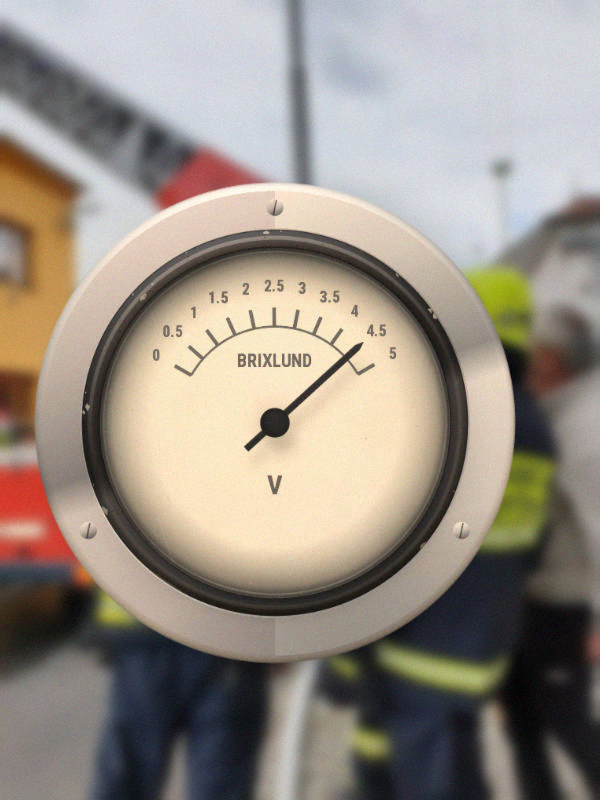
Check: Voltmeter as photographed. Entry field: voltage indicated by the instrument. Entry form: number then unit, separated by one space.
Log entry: 4.5 V
